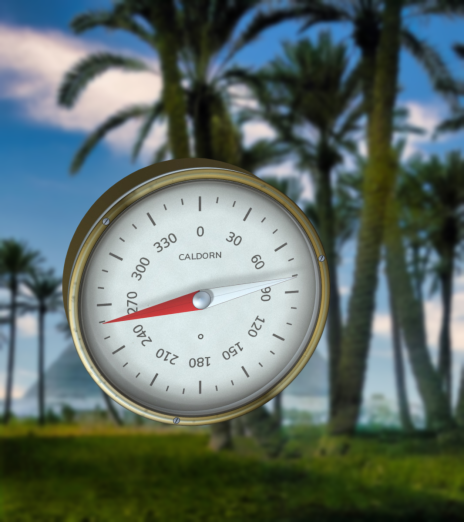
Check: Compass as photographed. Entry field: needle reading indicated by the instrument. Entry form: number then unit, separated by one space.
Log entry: 260 °
